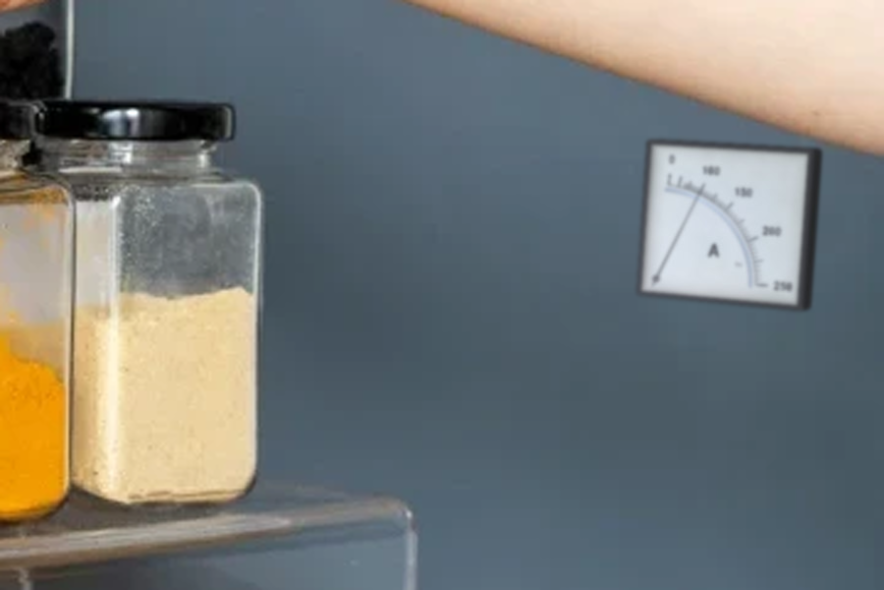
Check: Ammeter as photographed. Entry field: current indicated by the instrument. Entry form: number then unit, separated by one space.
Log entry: 100 A
